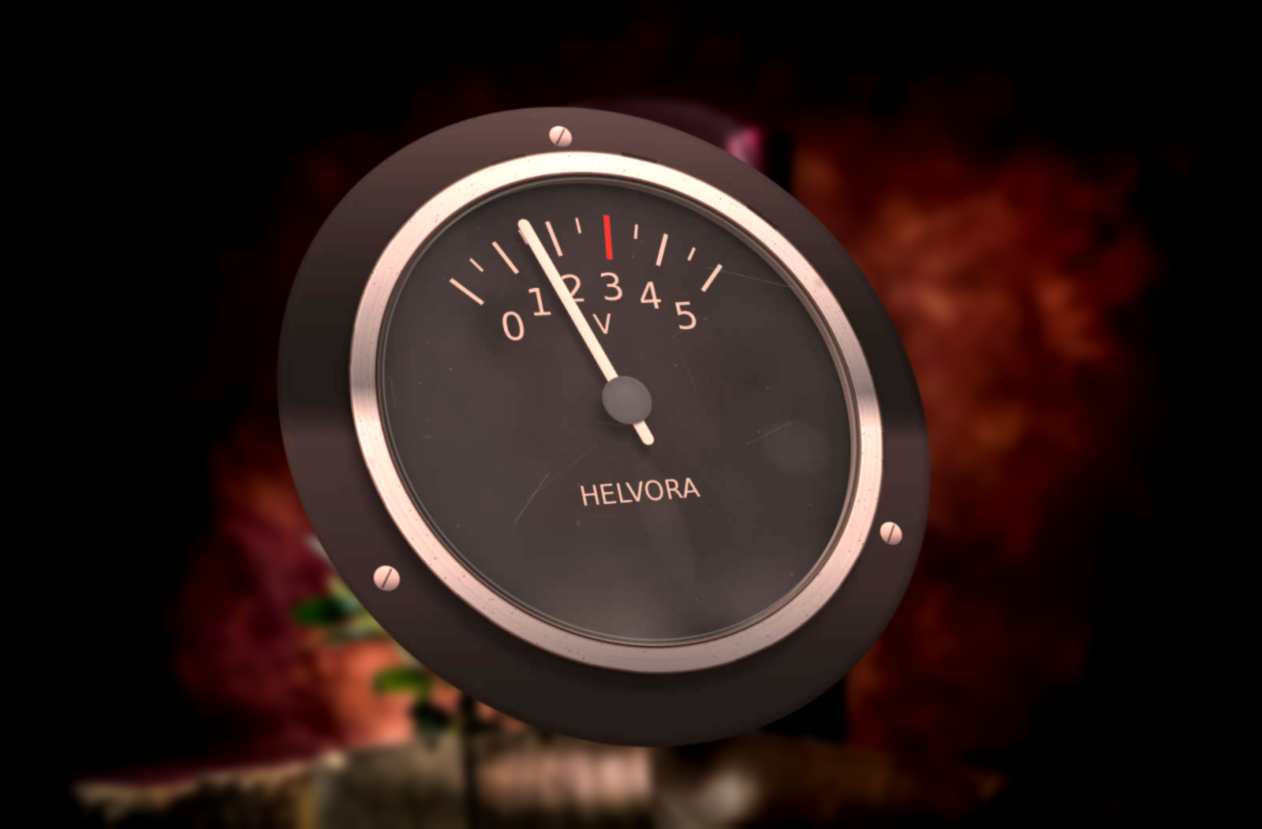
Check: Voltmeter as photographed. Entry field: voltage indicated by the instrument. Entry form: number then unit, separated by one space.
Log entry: 1.5 V
